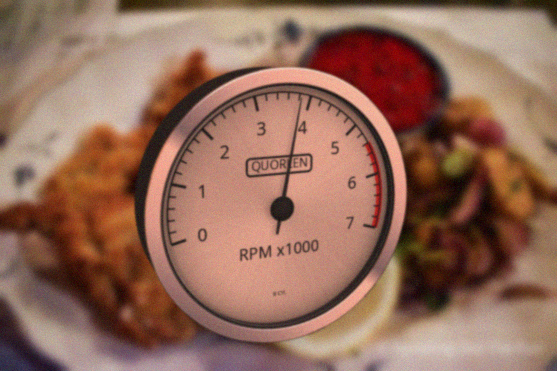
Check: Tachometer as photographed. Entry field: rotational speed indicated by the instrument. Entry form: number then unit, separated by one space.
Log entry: 3800 rpm
